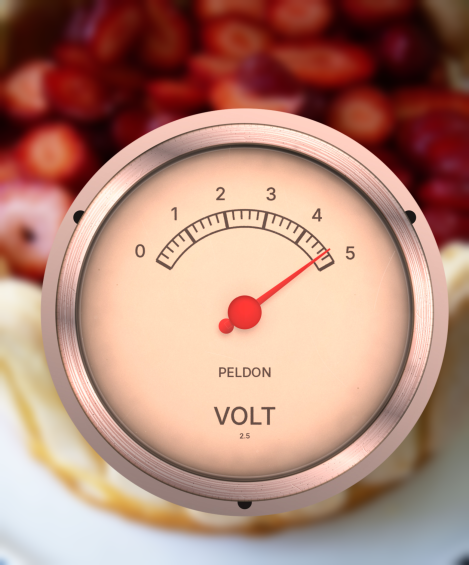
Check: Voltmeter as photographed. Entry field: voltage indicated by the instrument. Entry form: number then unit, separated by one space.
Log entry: 4.7 V
